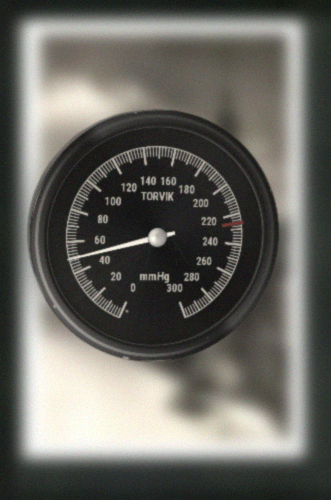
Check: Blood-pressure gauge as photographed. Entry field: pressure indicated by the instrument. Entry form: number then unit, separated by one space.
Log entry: 50 mmHg
